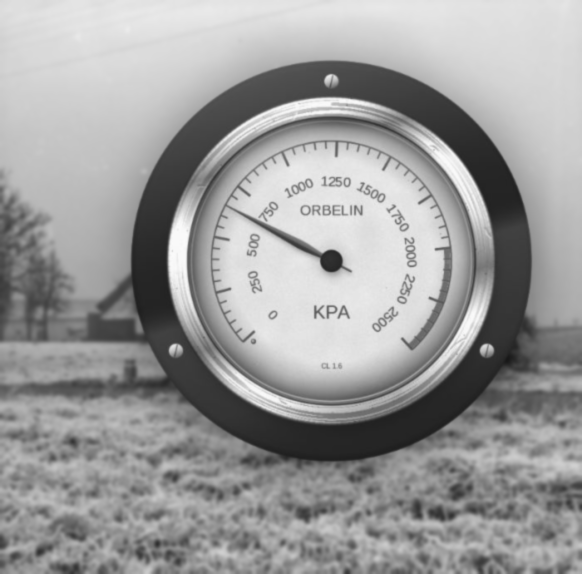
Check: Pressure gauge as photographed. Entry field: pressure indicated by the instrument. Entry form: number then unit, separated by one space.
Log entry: 650 kPa
